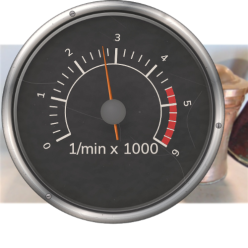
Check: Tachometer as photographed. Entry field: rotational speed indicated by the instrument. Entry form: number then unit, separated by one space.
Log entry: 2700 rpm
